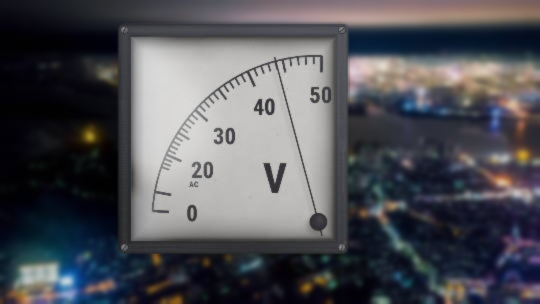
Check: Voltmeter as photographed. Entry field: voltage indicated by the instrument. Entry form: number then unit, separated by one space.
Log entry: 44 V
